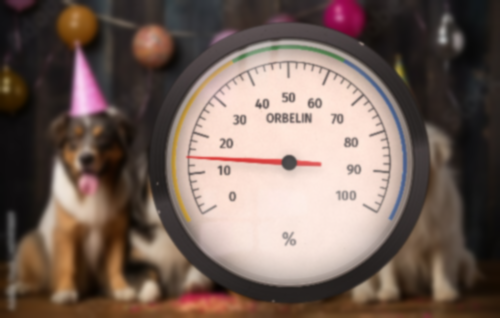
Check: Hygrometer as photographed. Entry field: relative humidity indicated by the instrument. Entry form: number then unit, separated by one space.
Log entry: 14 %
